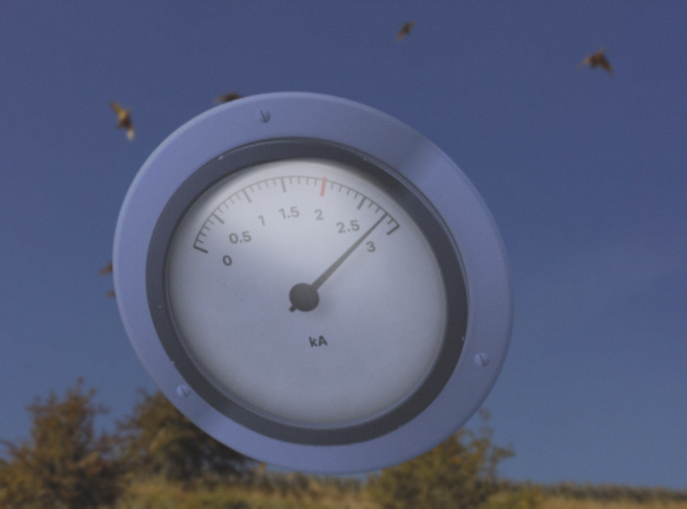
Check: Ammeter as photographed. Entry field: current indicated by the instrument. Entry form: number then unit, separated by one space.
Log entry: 2.8 kA
